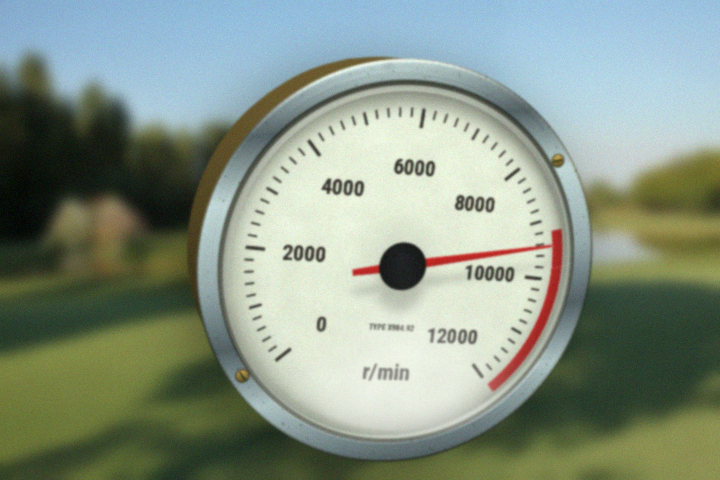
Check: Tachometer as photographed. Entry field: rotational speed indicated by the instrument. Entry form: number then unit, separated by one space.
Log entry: 9400 rpm
